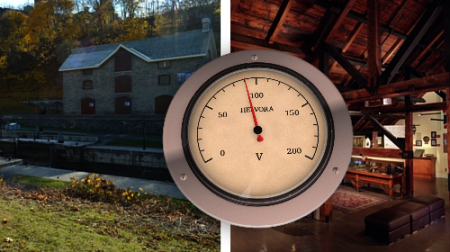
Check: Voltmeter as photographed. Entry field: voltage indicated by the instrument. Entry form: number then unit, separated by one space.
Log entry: 90 V
